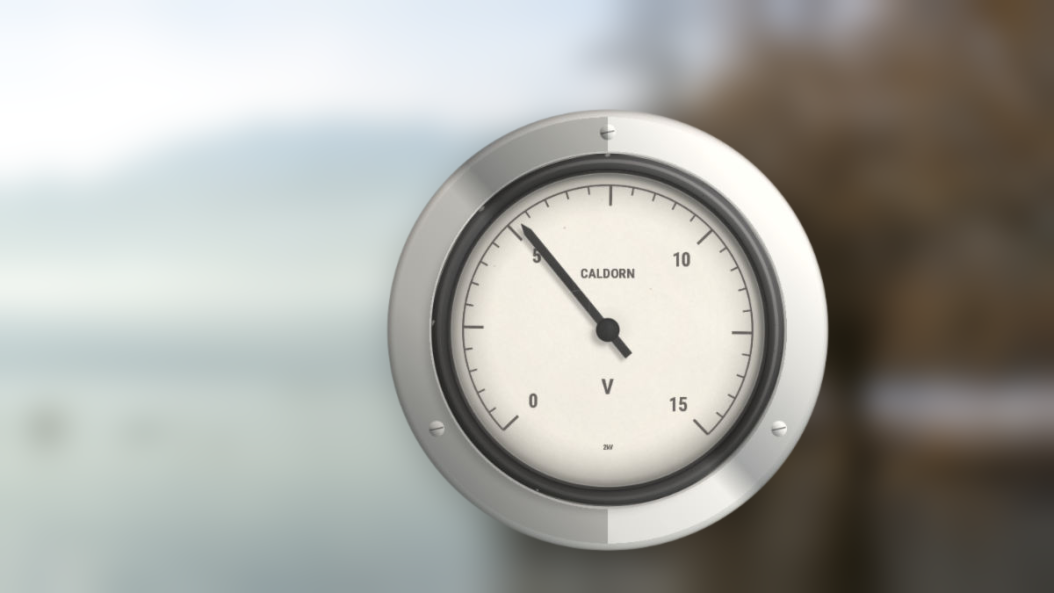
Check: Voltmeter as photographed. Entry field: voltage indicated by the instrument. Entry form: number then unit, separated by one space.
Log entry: 5.25 V
